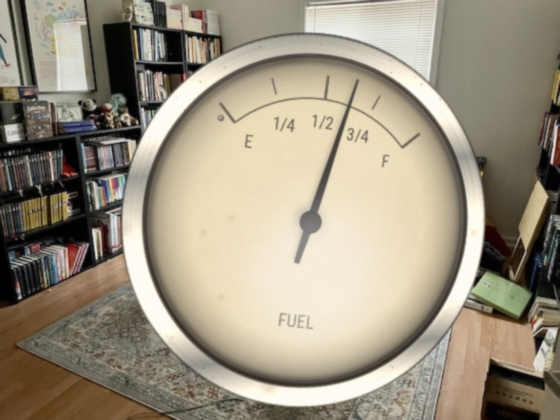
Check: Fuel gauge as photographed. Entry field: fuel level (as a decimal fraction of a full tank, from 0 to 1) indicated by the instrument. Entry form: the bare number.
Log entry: 0.625
